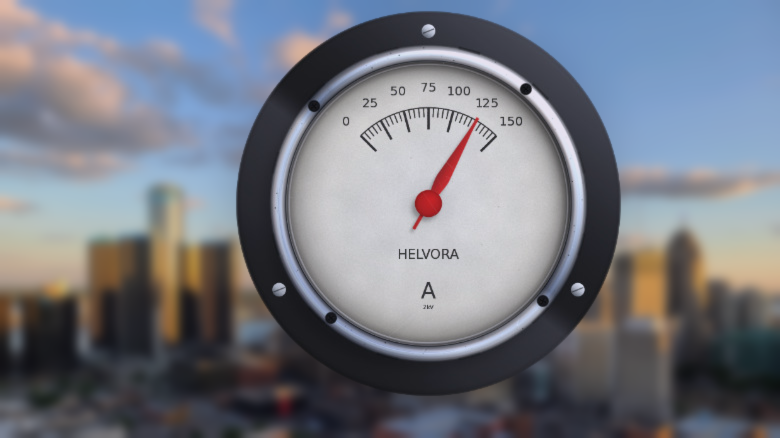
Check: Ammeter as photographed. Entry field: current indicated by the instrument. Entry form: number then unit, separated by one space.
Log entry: 125 A
